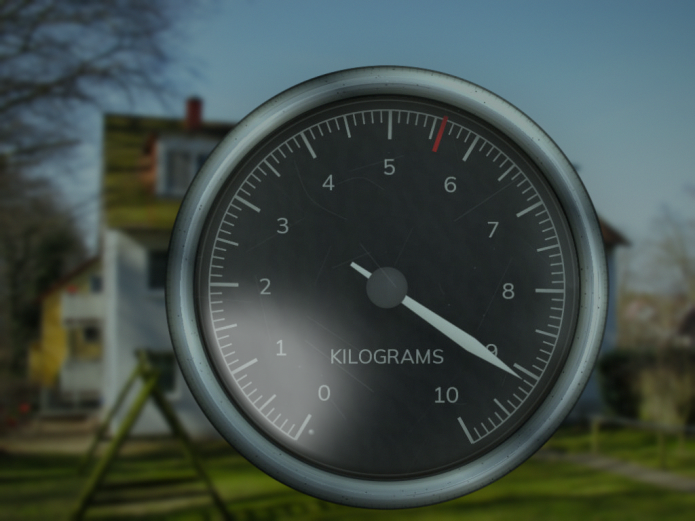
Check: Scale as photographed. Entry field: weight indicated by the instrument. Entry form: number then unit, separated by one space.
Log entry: 9.1 kg
